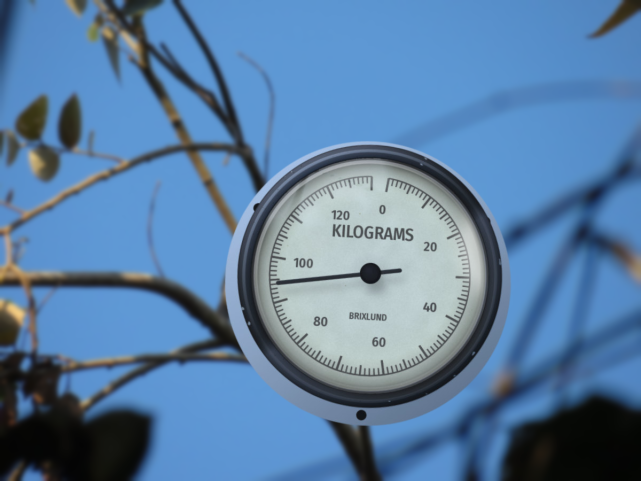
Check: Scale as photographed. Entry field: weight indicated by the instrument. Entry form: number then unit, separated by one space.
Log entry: 94 kg
